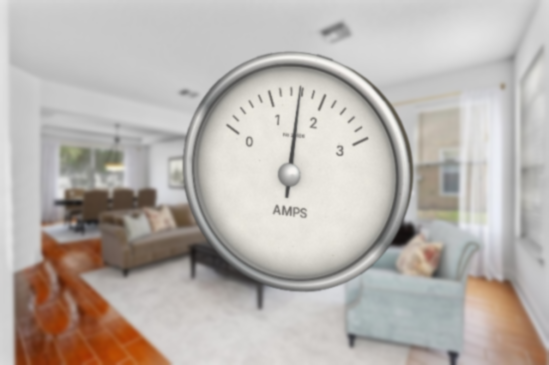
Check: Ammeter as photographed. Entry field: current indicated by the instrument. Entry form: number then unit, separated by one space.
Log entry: 1.6 A
